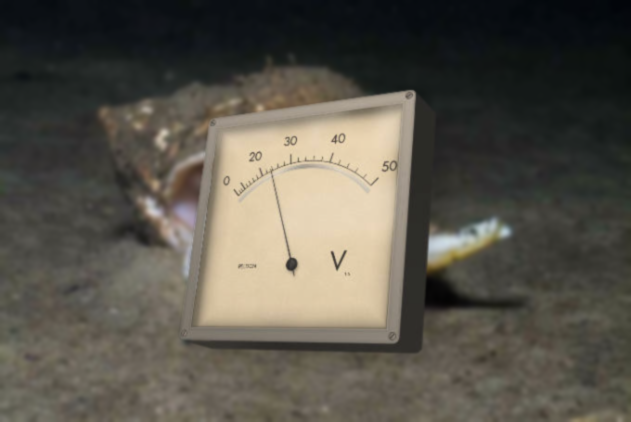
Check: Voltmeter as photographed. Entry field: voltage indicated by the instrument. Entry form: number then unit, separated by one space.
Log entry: 24 V
